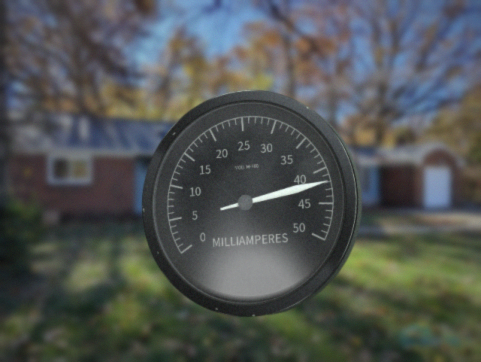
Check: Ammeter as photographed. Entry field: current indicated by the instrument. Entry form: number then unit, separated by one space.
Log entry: 42 mA
